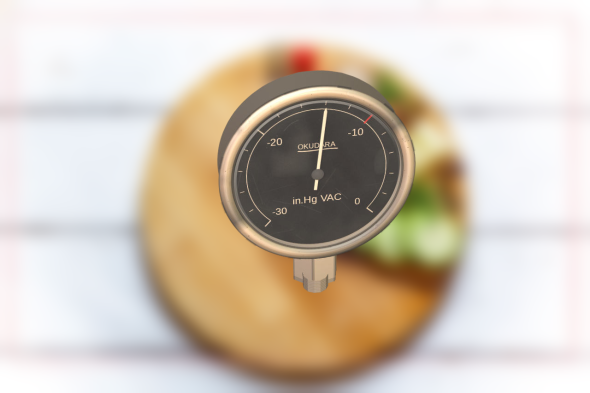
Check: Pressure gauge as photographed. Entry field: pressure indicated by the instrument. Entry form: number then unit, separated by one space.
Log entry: -14 inHg
